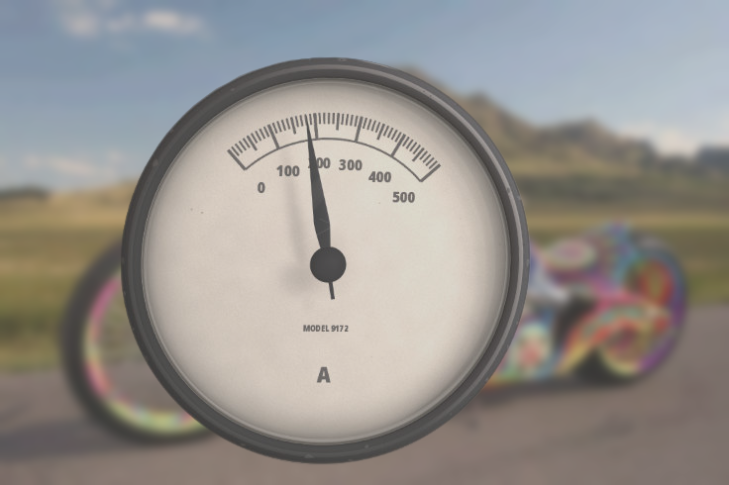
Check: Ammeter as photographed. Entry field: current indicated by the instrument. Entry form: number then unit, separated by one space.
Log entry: 180 A
